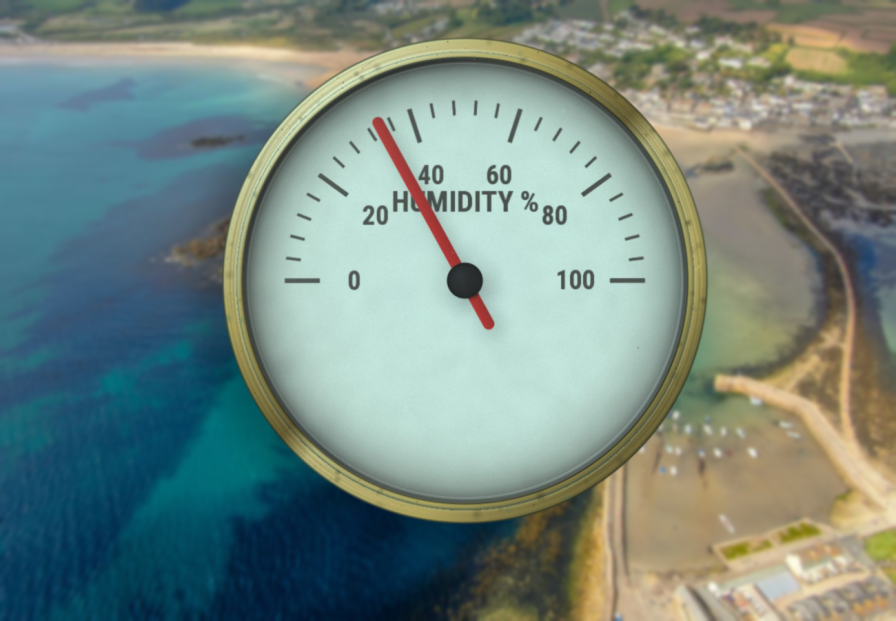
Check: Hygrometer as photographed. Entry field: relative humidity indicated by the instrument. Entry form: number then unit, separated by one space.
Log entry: 34 %
